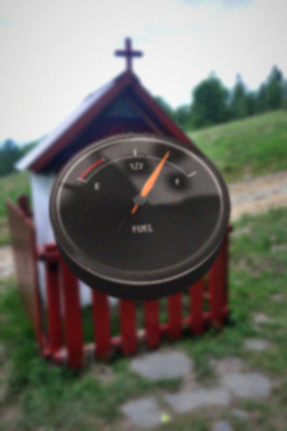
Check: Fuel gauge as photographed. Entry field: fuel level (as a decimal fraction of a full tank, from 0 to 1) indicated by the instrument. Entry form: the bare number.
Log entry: 0.75
